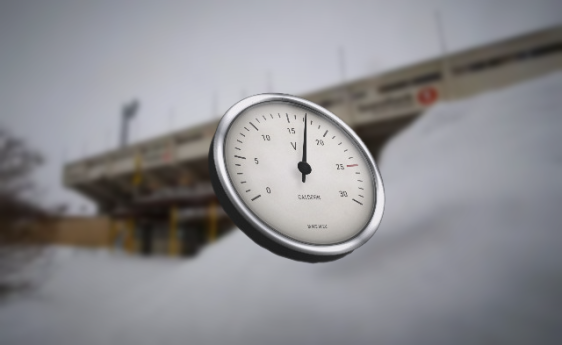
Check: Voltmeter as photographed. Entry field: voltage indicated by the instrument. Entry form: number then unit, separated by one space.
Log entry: 17 V
